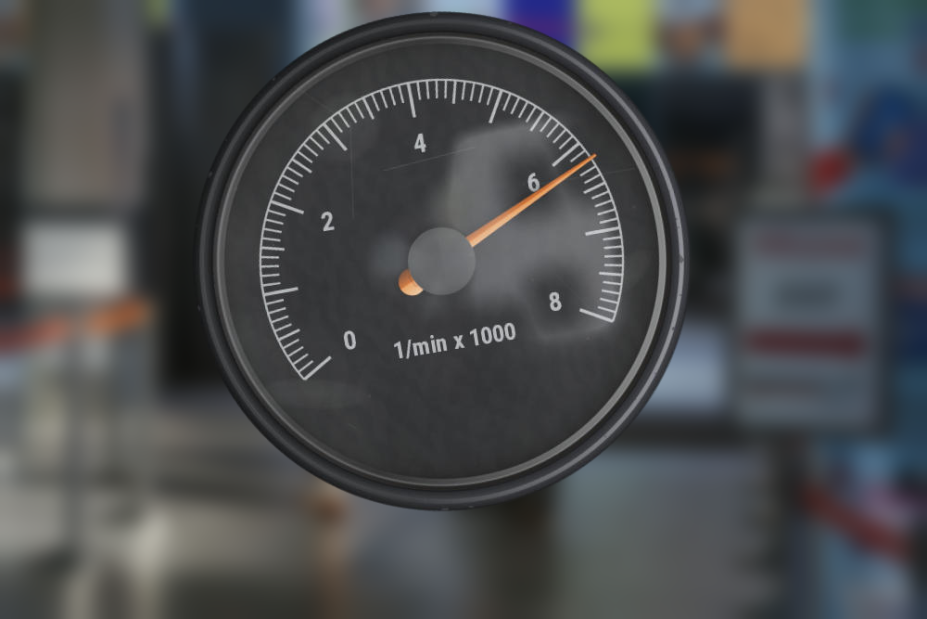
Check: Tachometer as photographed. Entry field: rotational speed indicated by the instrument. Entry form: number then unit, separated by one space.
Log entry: 6200 rpm
